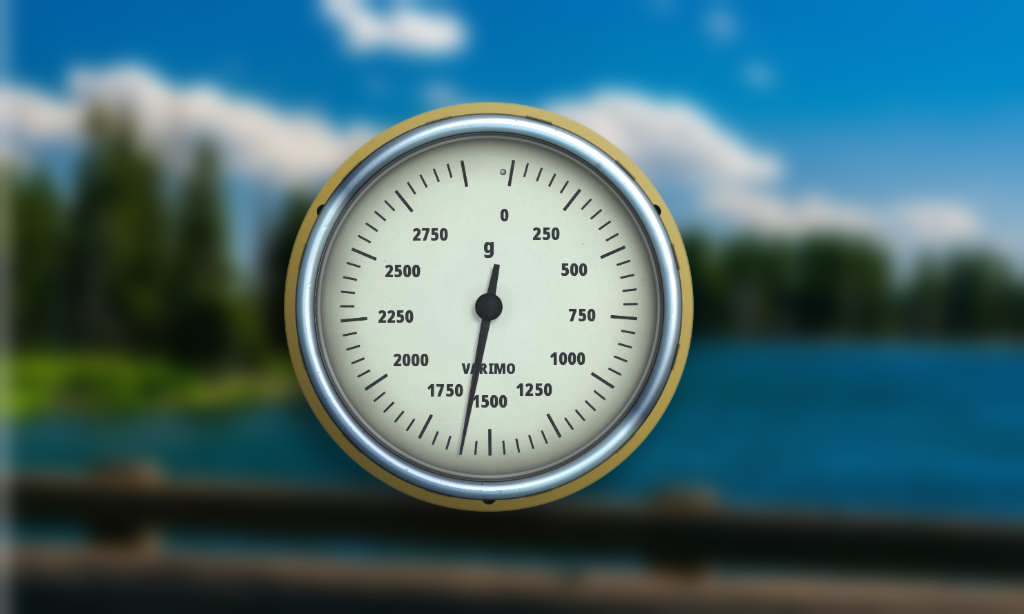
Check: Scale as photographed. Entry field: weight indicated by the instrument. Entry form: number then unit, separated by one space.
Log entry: 1600 g
